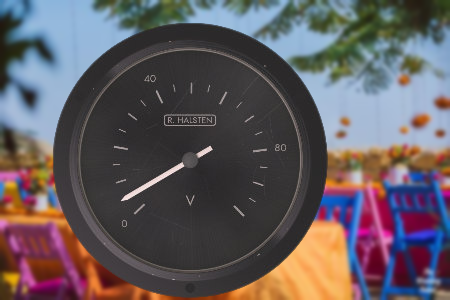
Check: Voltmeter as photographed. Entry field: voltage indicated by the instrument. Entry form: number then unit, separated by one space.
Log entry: 5 V
